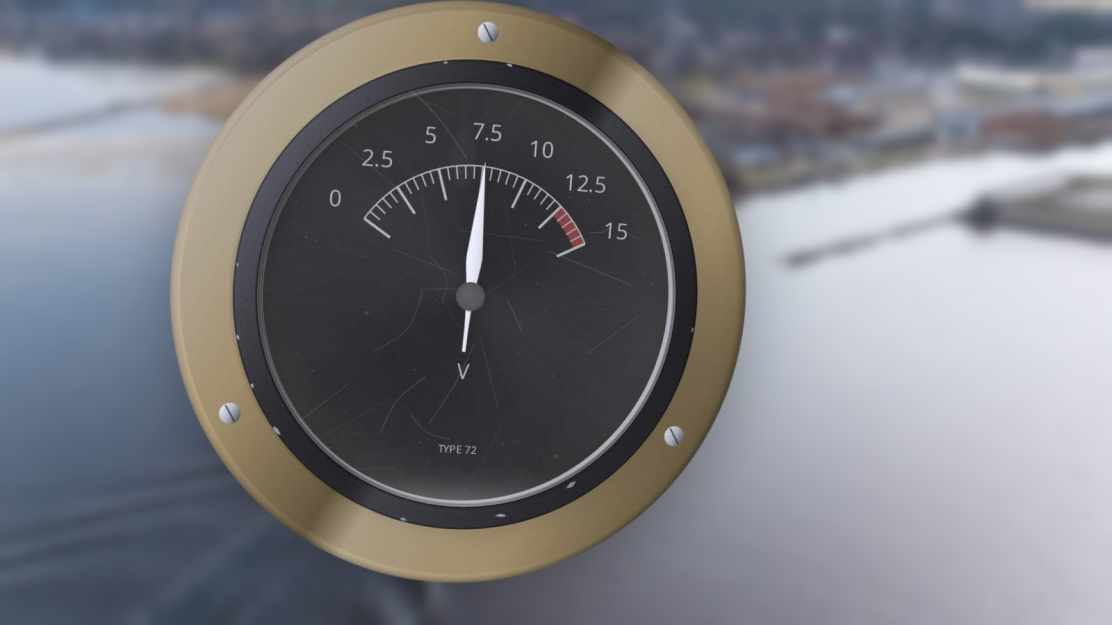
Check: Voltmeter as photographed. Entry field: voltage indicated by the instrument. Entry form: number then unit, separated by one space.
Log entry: 7.5 V
